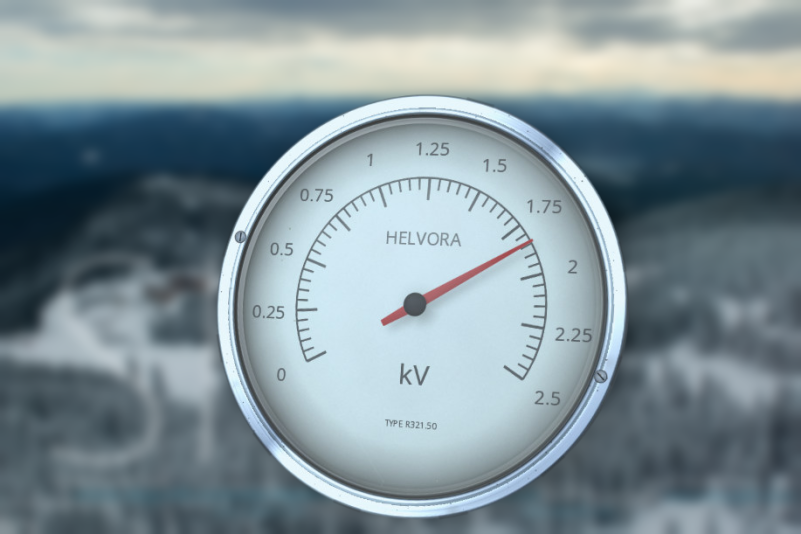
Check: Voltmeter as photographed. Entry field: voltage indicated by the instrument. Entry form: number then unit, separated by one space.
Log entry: 1.85 kV
